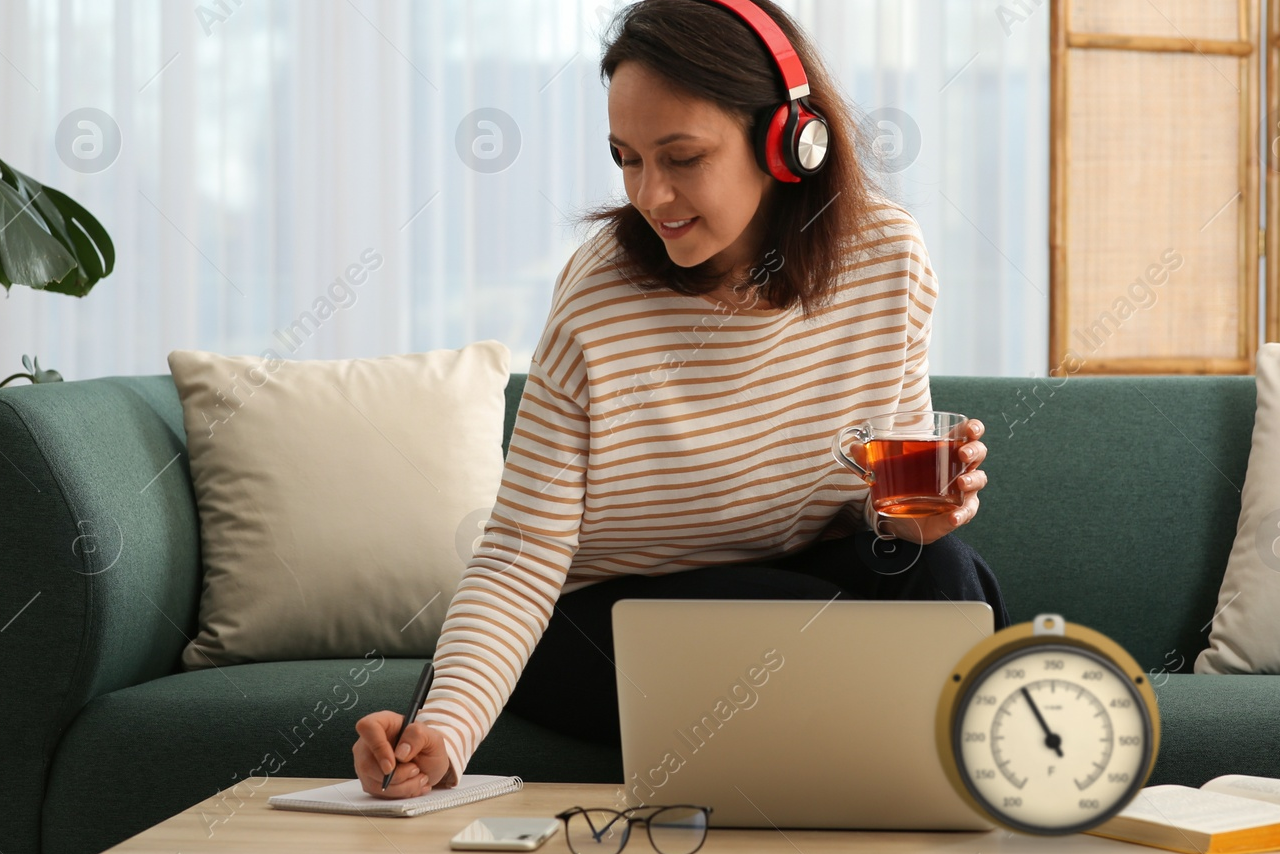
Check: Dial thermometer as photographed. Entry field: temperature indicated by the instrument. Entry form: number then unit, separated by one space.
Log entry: 300 °F
